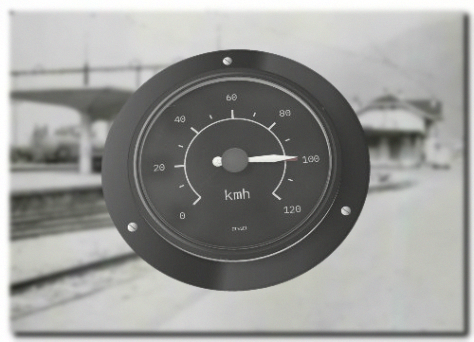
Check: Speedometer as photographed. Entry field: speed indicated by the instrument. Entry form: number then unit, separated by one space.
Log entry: 100 km/h
